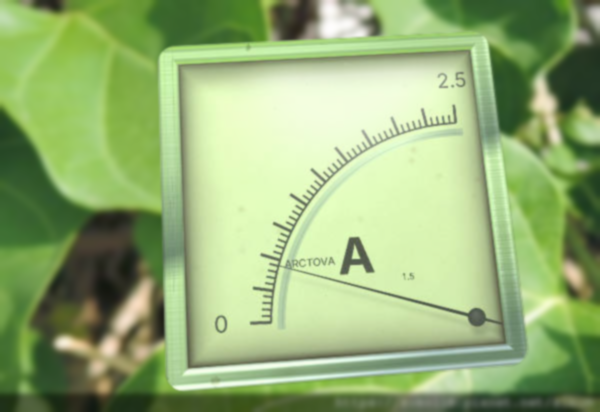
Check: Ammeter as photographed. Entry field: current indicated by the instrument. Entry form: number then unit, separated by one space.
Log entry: 0.45 A
